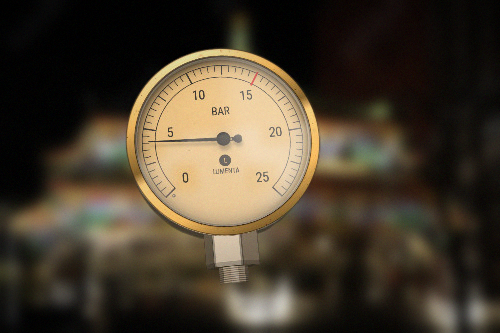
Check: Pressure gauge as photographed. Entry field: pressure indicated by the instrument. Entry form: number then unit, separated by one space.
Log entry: 4 bar
